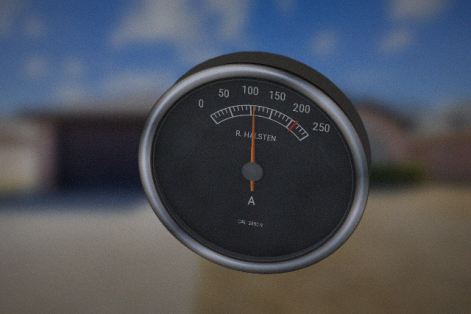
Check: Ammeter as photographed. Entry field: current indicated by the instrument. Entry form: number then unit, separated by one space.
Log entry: 110 A
